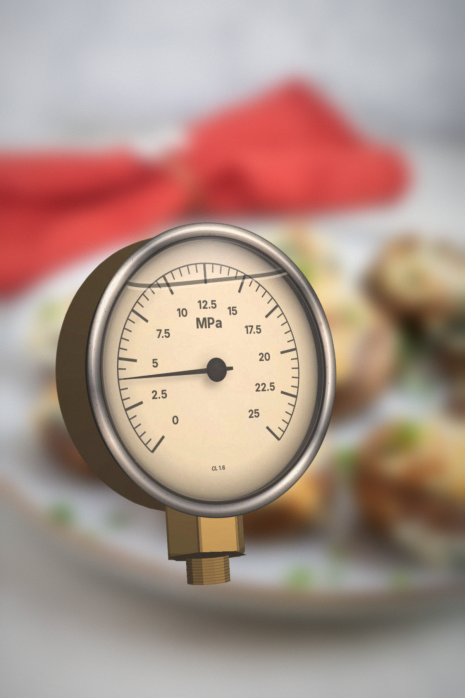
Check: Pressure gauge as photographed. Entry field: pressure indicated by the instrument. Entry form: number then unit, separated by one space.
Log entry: 4 MPa
